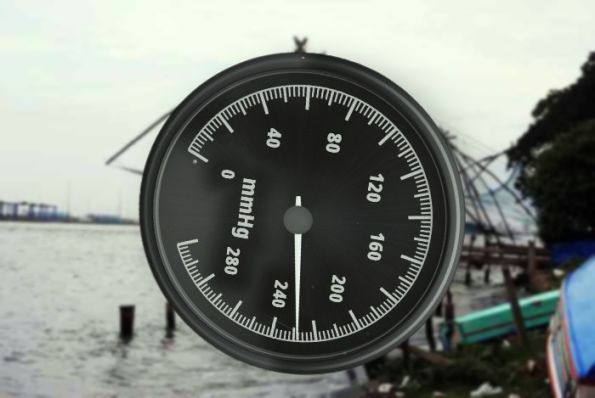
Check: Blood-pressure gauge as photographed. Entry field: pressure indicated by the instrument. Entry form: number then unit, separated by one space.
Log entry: 228 mmHg
